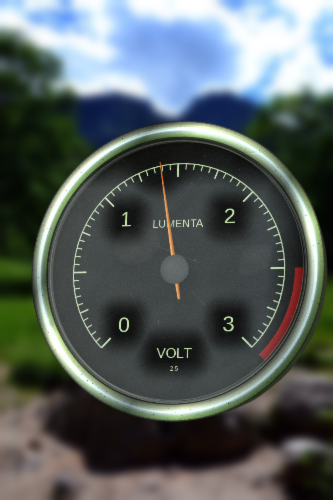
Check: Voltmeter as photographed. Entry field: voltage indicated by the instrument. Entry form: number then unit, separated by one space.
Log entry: 1.4 V
